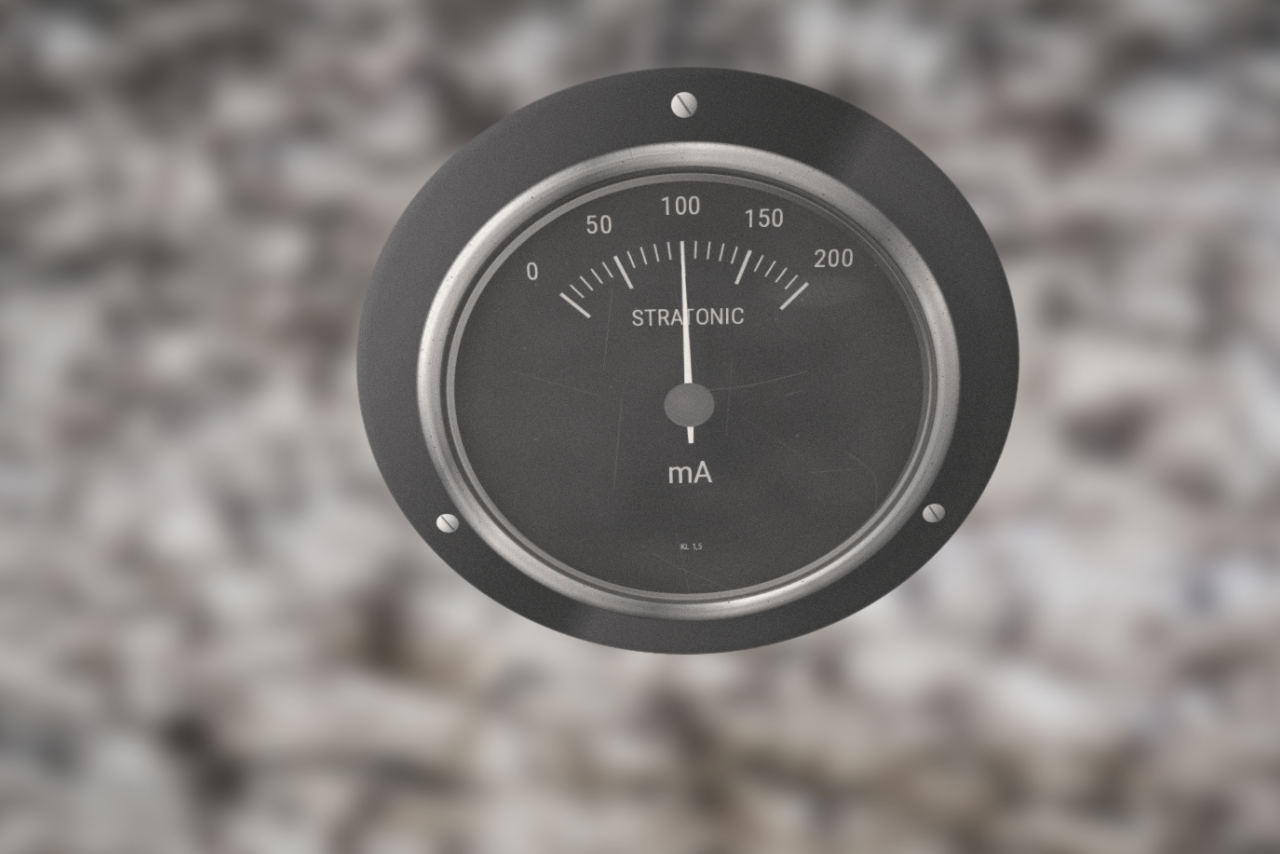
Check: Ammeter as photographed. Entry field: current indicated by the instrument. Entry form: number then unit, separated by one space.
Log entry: 100 mA
